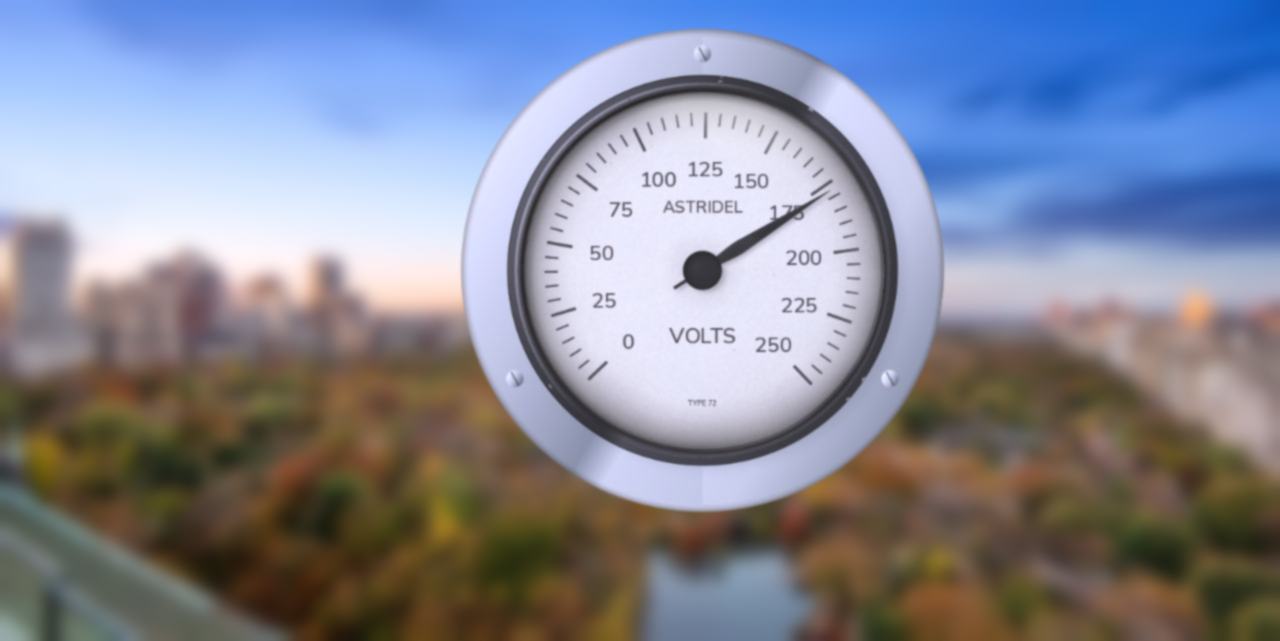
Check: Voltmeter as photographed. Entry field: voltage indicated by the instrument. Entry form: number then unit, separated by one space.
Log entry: 177.5 V
